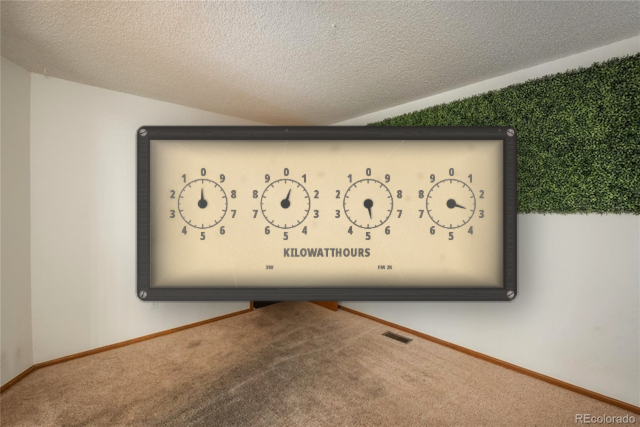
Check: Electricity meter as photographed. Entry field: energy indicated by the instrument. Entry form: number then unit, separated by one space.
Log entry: 53 kWh
